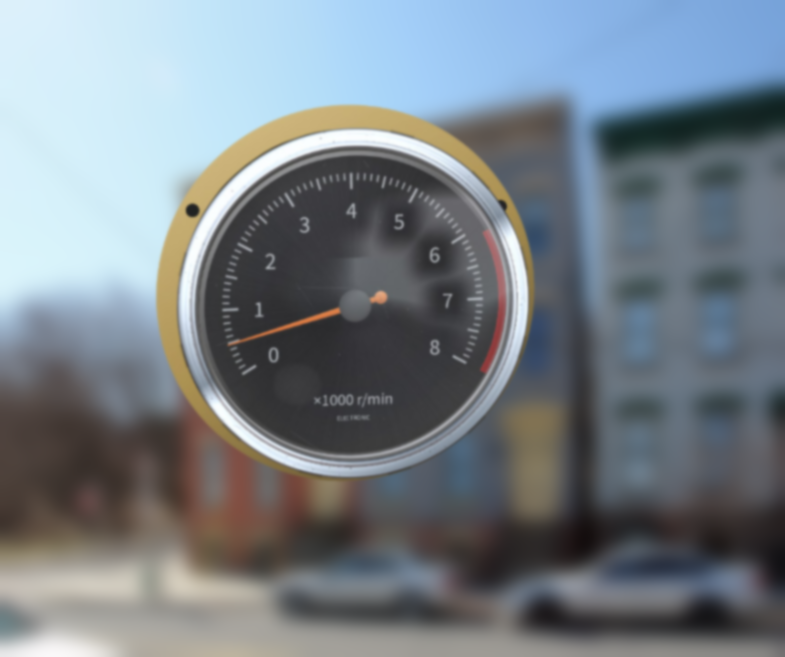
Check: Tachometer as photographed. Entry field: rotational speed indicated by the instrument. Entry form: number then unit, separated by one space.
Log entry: 500 rpm
